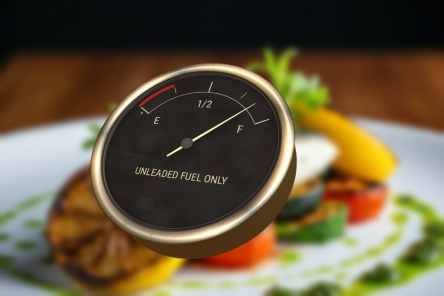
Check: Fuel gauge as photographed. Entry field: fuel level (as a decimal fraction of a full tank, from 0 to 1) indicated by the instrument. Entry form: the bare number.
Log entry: 0.875
